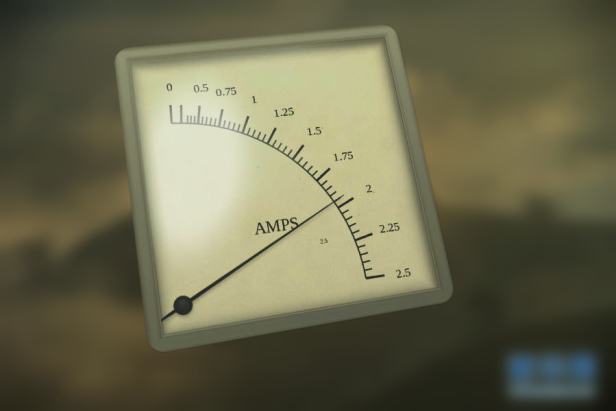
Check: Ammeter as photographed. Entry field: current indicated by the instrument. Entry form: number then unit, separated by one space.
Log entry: 1.95 A
